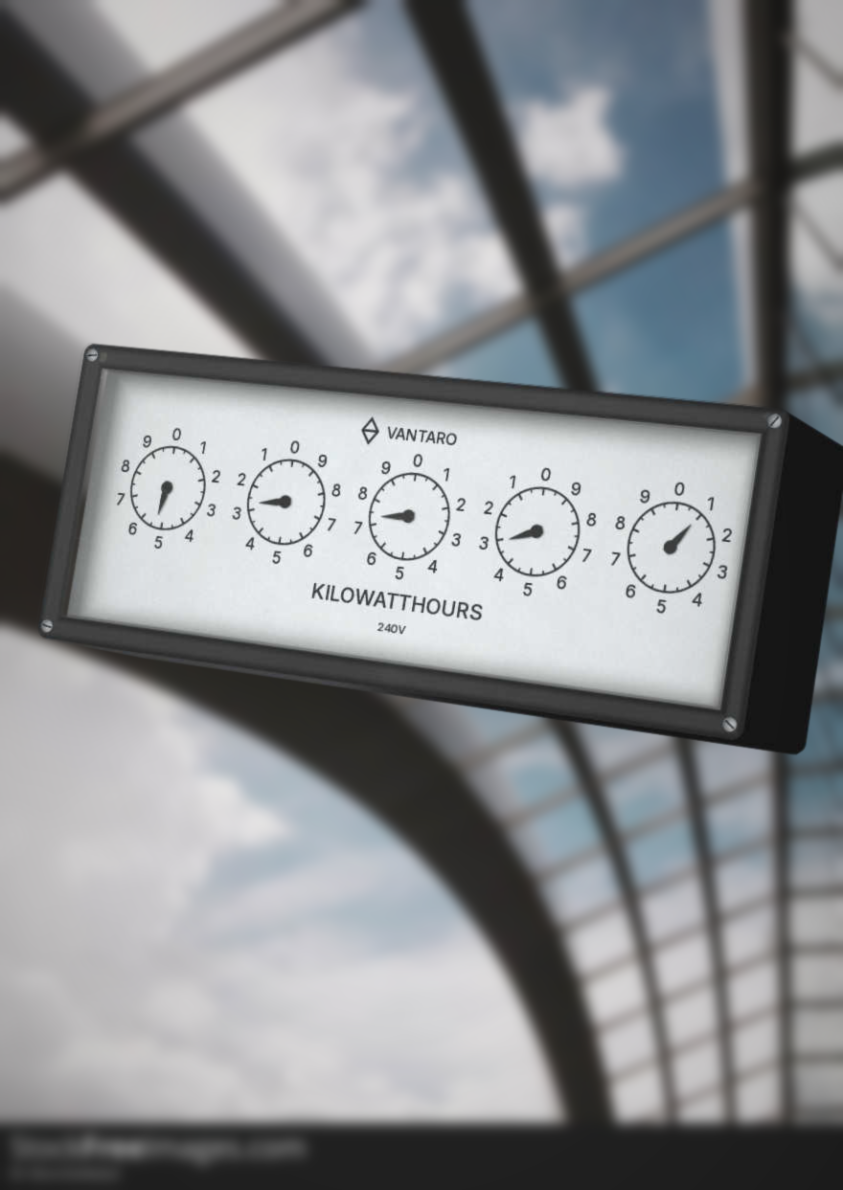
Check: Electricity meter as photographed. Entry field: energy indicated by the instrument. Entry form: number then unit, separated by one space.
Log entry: 52731 kWh
